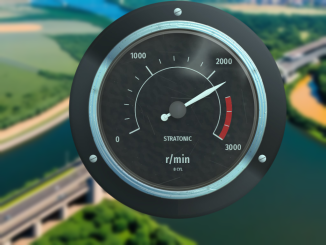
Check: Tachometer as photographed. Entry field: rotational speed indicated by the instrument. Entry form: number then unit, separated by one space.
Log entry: 2200 rpm
